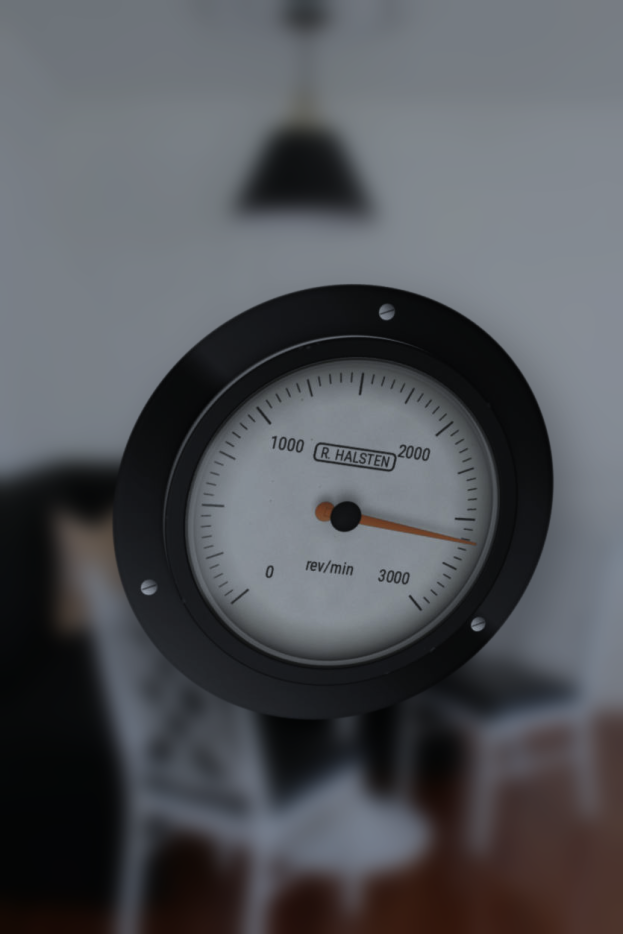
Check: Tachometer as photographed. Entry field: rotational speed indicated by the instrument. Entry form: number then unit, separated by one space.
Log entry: 2600 rpm
